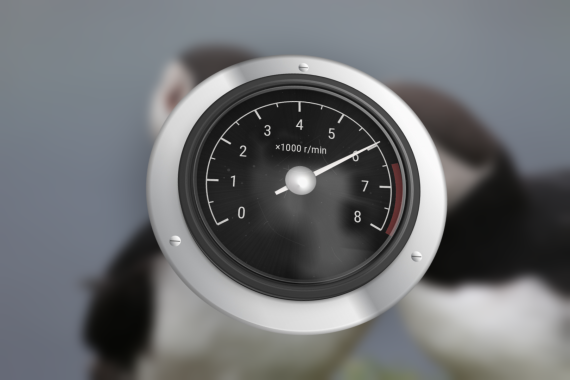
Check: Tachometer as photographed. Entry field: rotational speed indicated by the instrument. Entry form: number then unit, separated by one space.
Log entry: 6000 rpm
